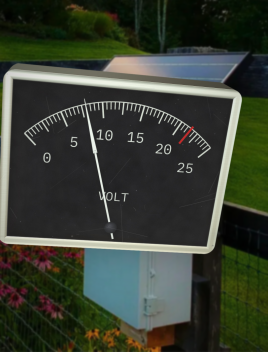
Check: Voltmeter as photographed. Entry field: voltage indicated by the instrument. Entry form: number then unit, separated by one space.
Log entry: 8 V
